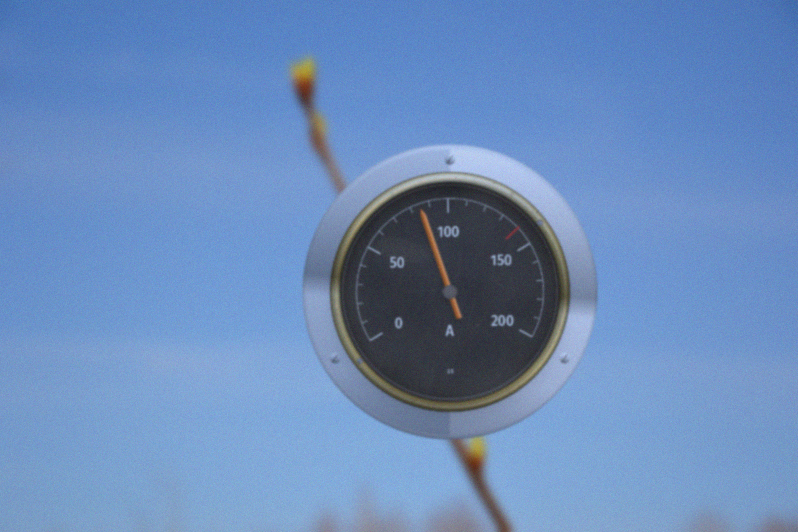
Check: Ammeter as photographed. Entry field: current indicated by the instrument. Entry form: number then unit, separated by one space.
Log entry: 85 A
